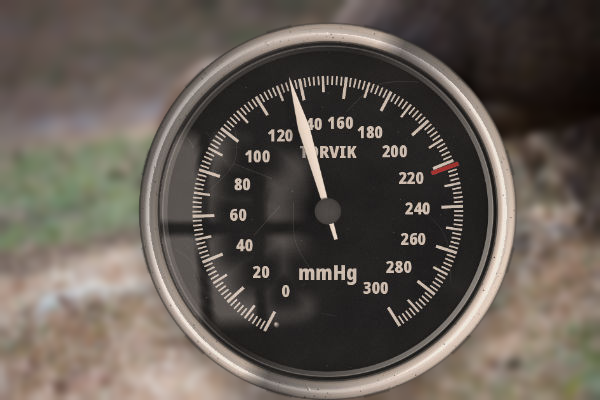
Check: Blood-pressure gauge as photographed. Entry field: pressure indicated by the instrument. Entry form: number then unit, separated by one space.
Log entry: 136 mmHg
